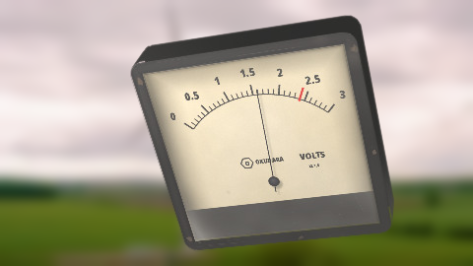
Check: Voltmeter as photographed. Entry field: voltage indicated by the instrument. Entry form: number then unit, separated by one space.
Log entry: 1.6 V
